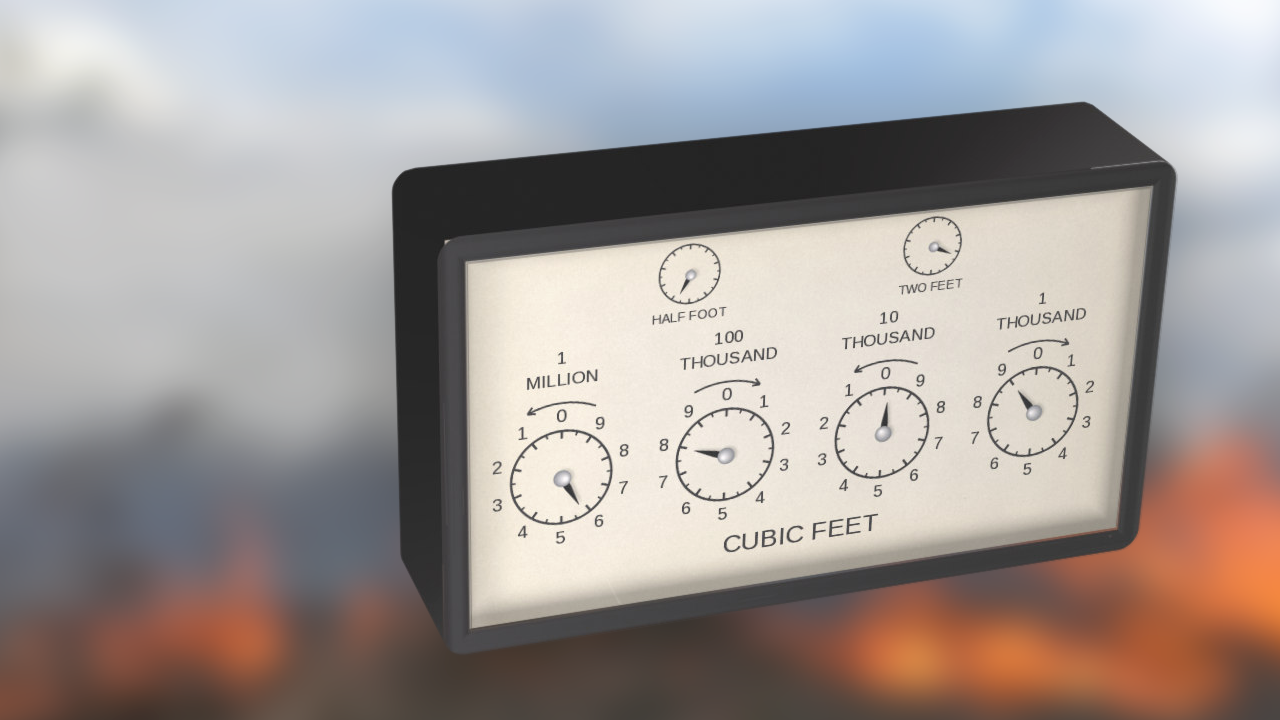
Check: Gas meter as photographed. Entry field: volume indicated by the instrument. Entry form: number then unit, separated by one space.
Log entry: 579900 ft³
